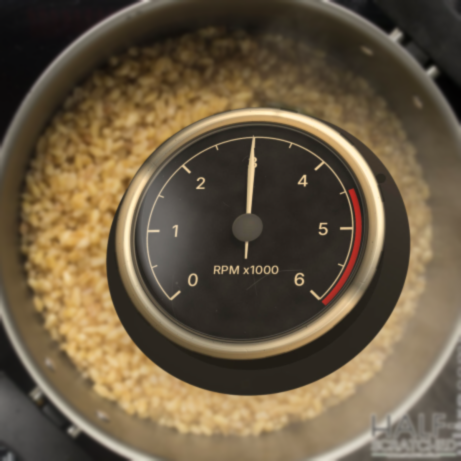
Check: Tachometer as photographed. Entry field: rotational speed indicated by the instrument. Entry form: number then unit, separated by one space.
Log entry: 3000 rpm
